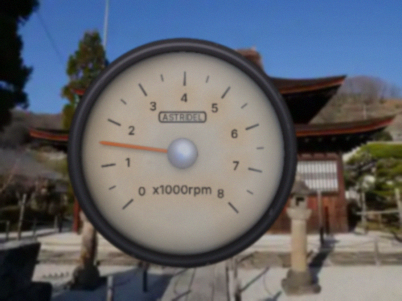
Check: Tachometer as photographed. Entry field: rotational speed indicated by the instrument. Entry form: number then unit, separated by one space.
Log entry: 1500 rpm
